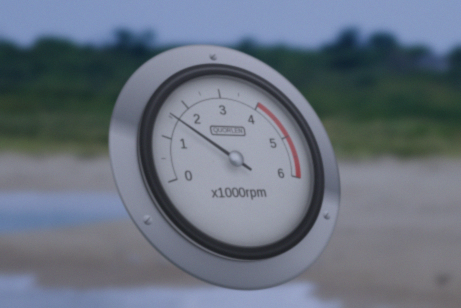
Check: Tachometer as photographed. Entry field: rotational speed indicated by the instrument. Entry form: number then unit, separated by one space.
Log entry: 1500 rpm
